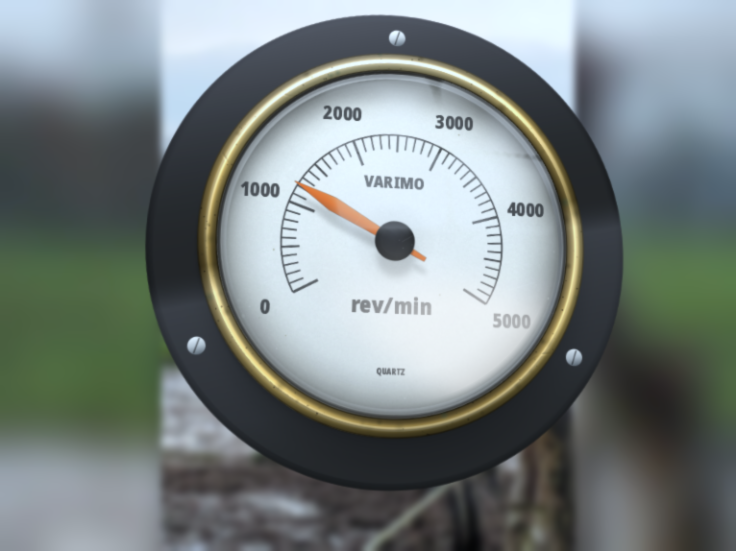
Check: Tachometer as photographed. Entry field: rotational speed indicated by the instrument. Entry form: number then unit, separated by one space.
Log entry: 1200 rpm
